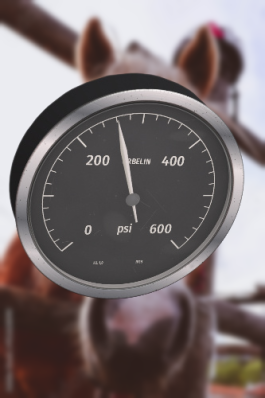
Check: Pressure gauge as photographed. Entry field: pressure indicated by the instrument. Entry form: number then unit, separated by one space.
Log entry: 260 psi
